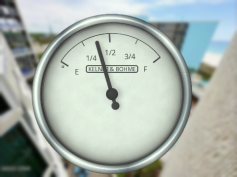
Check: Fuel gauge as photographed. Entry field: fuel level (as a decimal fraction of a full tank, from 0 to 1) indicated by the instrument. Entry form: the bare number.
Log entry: 0.375
